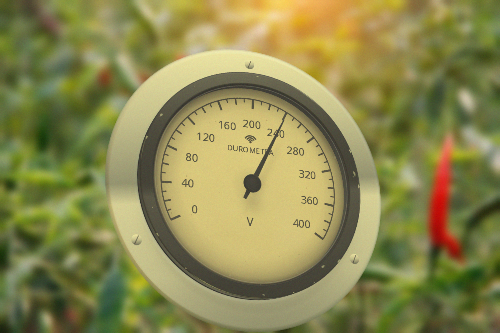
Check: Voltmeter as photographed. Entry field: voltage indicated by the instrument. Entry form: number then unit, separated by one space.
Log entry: 240 V
